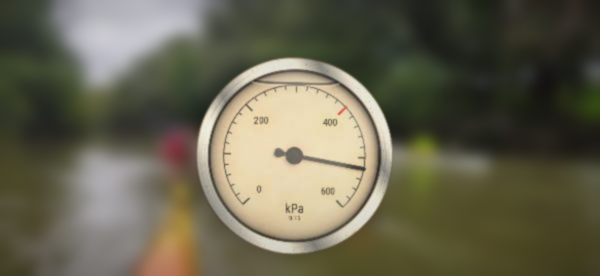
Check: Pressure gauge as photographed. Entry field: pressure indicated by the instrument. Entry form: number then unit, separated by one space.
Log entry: 520 kPa
